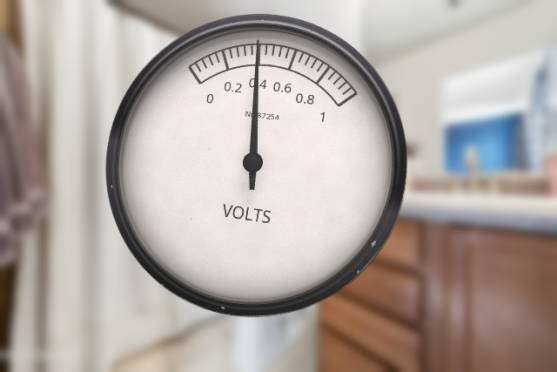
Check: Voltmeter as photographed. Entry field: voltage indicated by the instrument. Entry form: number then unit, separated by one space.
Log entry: 0.4 V
